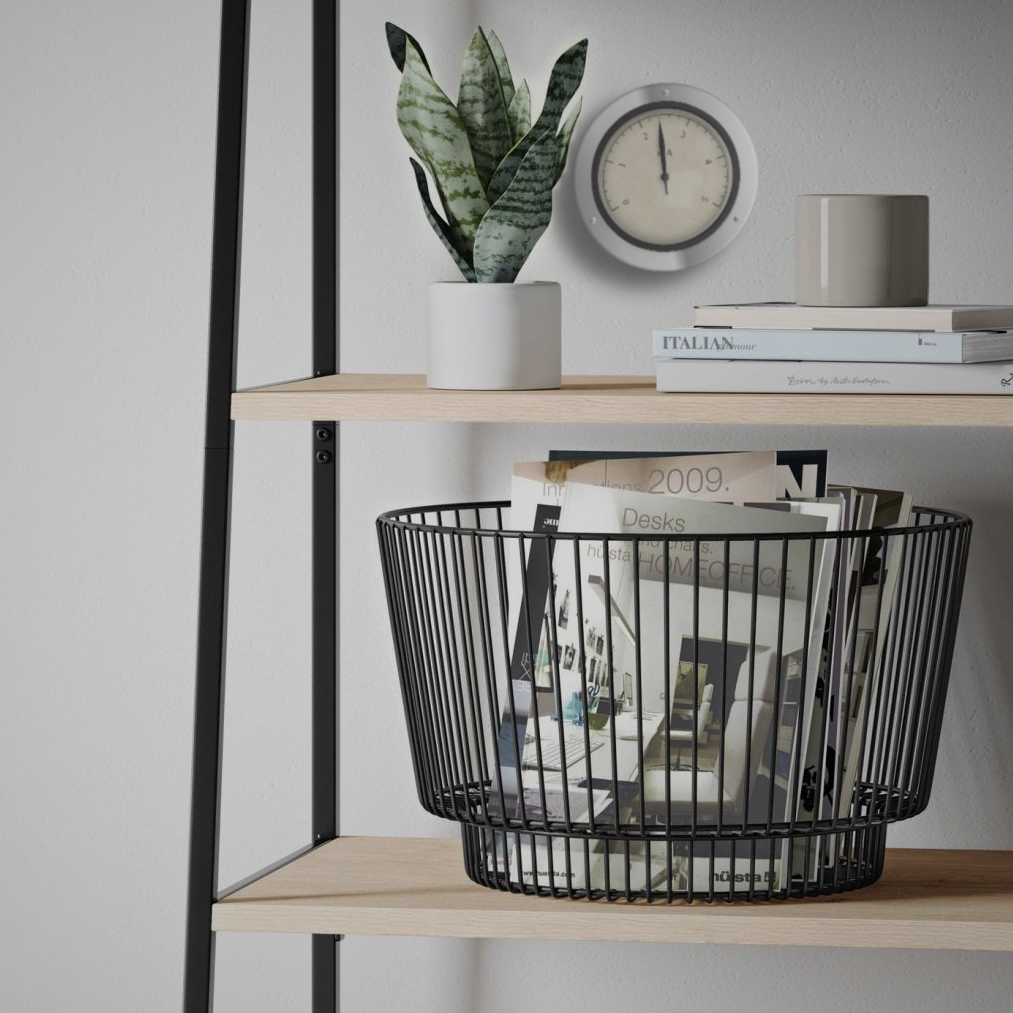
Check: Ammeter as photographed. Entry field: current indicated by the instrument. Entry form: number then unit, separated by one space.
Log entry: 2.4 mA
